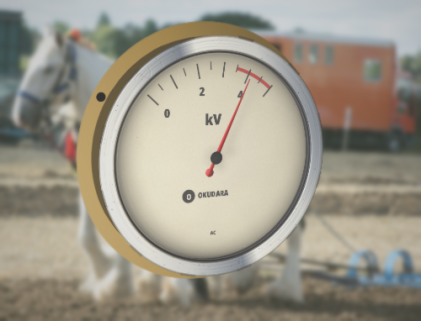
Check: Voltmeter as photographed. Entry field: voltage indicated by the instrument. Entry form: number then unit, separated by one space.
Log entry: 4 kV
